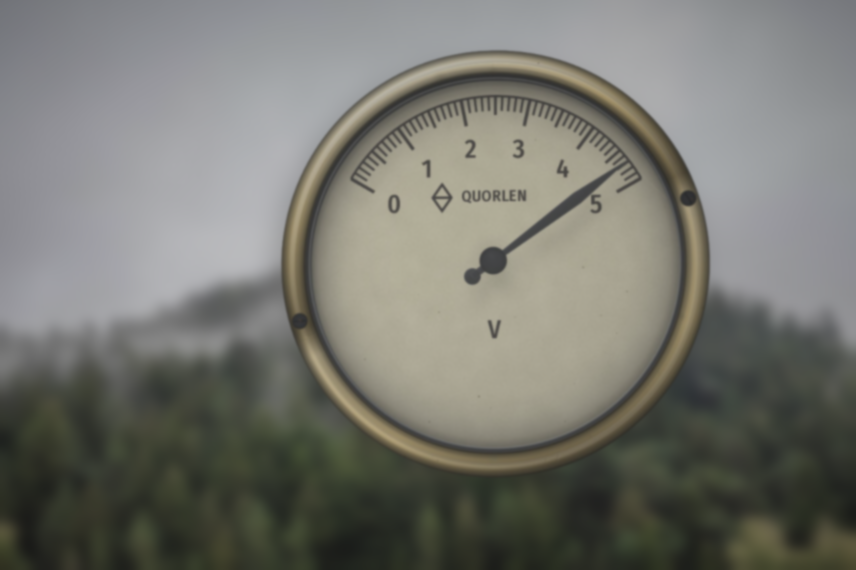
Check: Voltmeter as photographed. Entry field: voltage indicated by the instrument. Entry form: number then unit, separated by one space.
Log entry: 4.7 V
